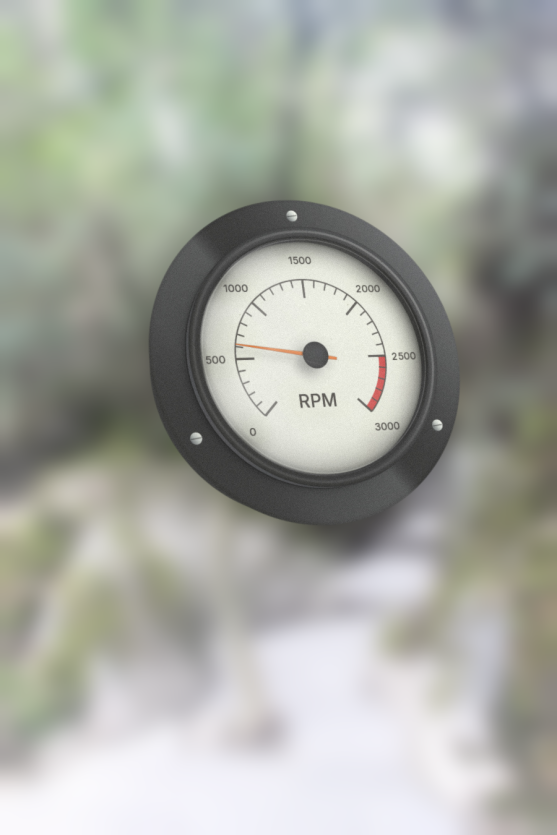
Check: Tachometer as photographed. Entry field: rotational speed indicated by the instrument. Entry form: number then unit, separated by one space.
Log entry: 600 rpm
